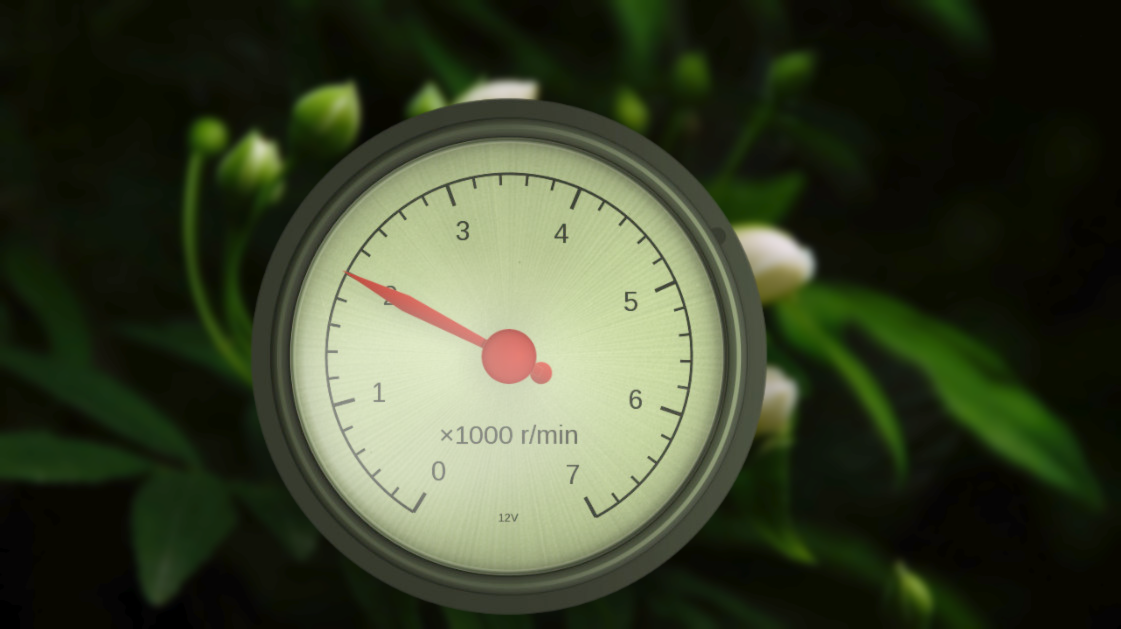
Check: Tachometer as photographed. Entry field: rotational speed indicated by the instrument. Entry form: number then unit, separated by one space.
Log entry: 2000 rpm
